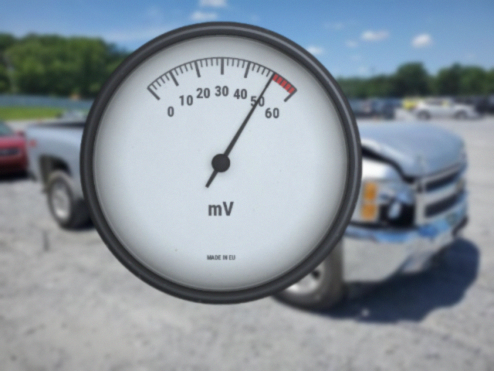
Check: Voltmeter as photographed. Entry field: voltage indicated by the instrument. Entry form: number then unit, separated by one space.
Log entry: 50 mV
